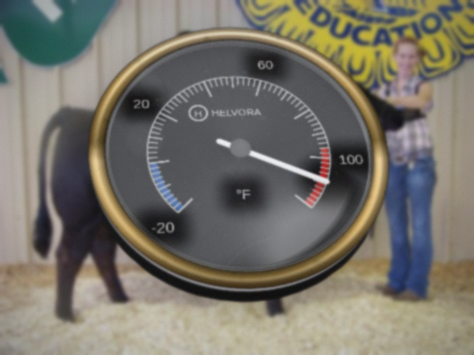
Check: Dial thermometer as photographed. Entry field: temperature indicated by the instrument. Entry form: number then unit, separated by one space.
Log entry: 110 °F
